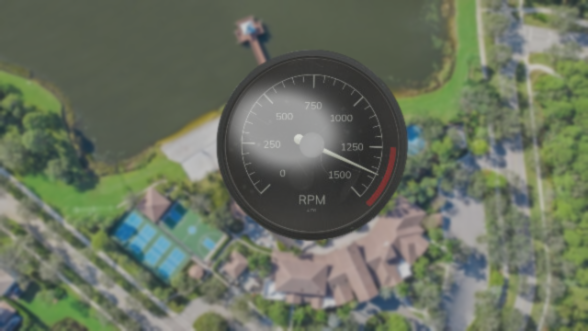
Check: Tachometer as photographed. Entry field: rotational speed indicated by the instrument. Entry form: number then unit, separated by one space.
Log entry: 1375 rpm
